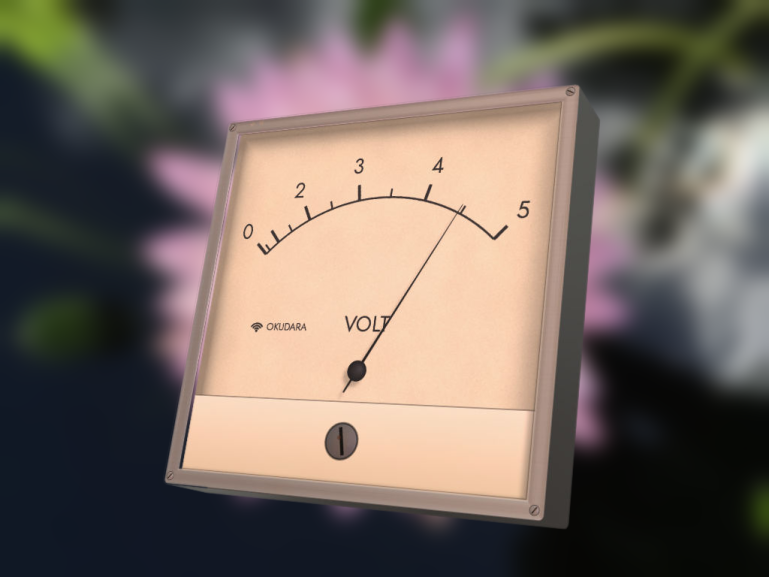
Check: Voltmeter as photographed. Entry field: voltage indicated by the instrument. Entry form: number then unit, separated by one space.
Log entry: 4.5 V
